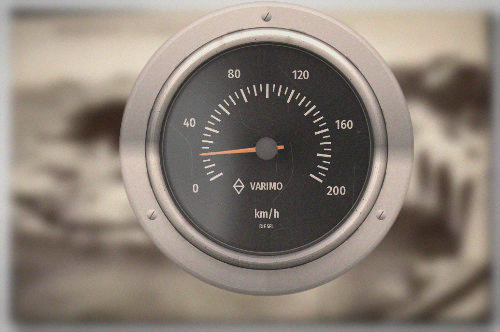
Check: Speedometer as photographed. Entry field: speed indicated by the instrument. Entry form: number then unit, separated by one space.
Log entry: 20 km/h
